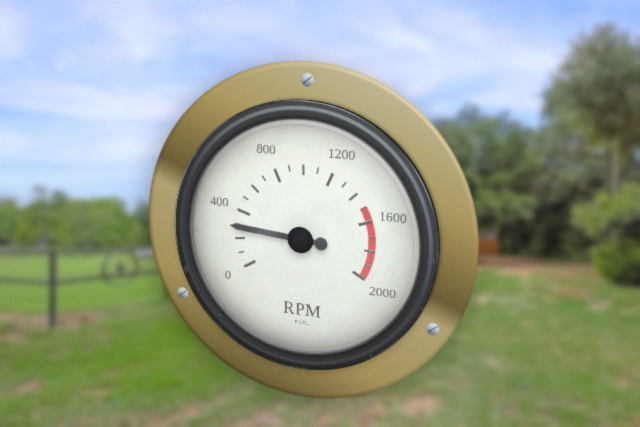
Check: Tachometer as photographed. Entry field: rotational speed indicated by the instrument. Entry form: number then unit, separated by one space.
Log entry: 300 rpm
